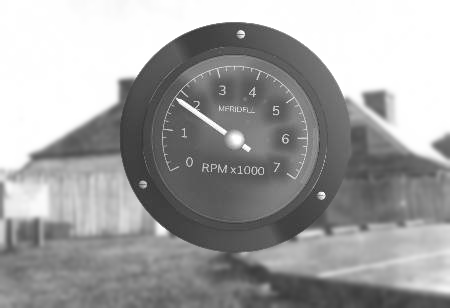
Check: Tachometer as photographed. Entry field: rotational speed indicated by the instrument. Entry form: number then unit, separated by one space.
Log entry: 1800 rpm
